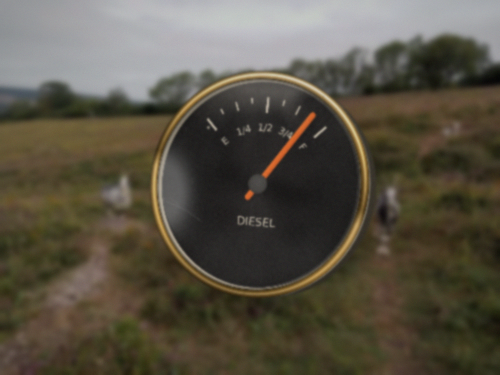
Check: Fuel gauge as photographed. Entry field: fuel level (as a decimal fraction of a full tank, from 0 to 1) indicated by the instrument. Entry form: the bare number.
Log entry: 0.875
